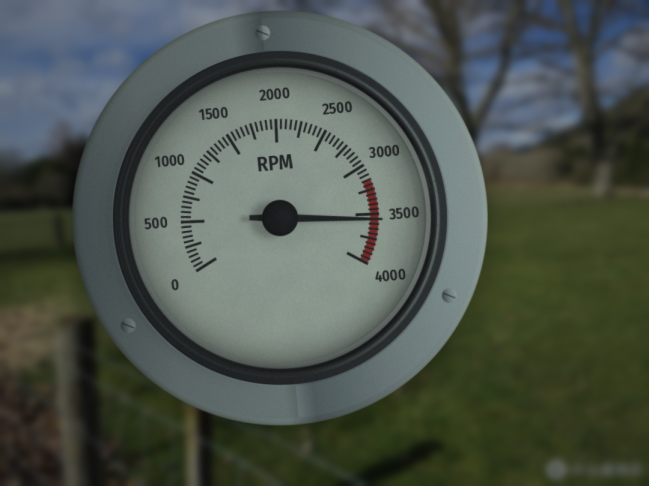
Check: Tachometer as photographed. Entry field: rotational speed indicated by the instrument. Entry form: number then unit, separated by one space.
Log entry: 3550 rpm
